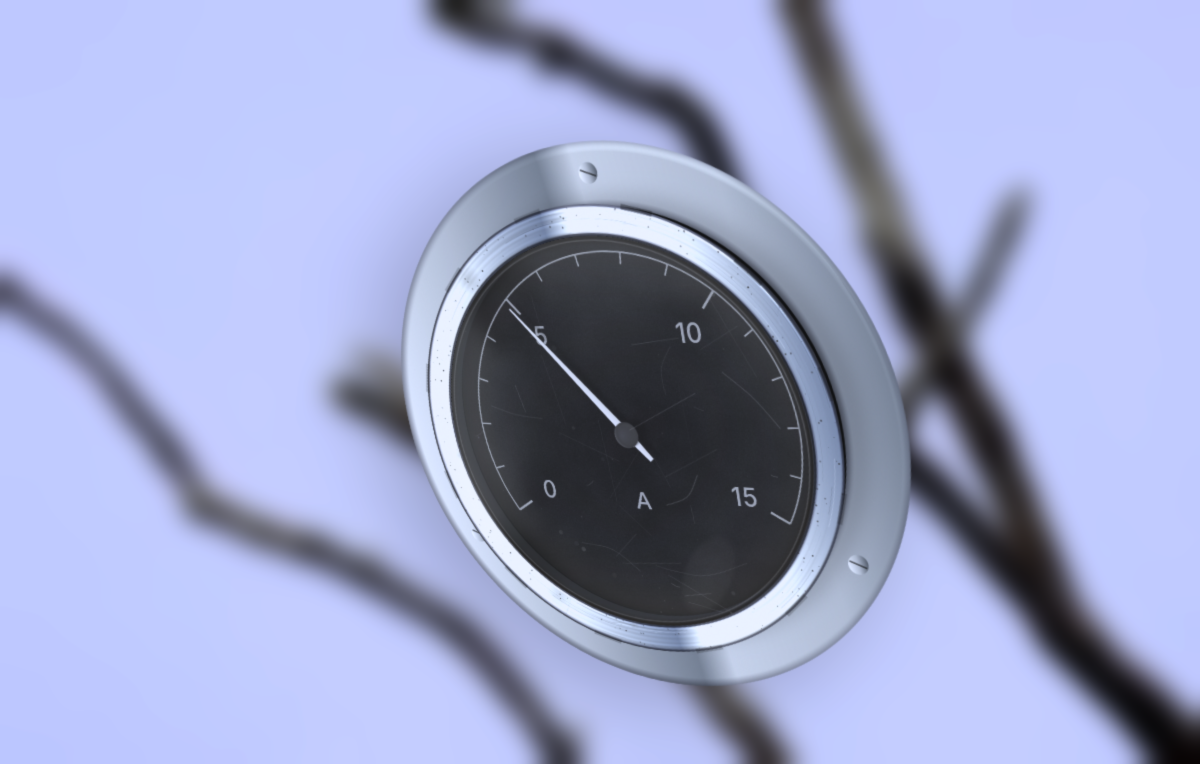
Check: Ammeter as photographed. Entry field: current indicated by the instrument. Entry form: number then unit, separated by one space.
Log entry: 5 A
